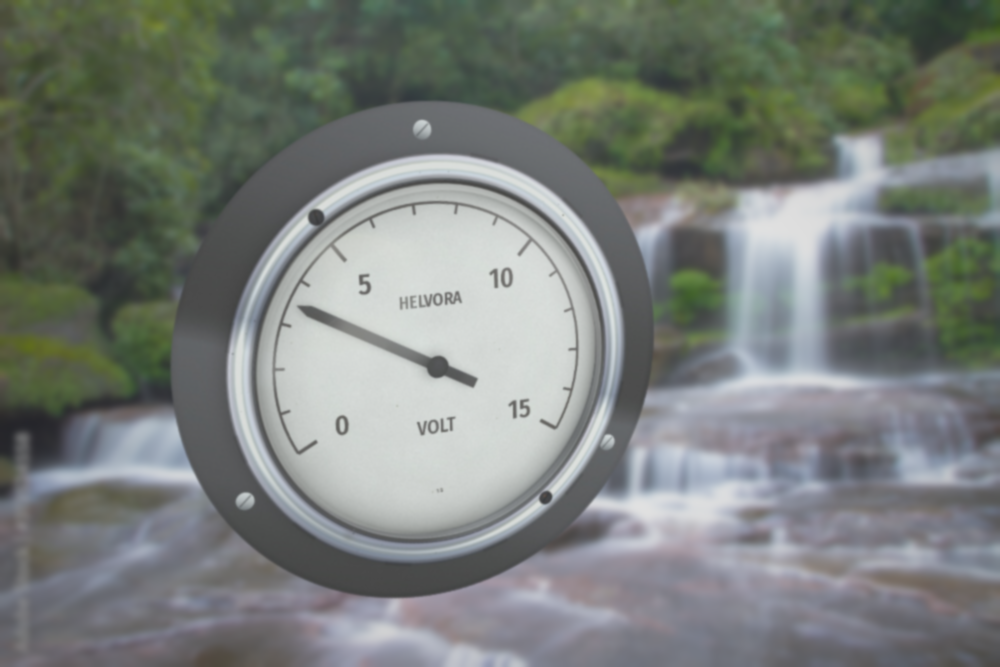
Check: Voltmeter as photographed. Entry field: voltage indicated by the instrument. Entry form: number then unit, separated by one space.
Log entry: 3.5 V
